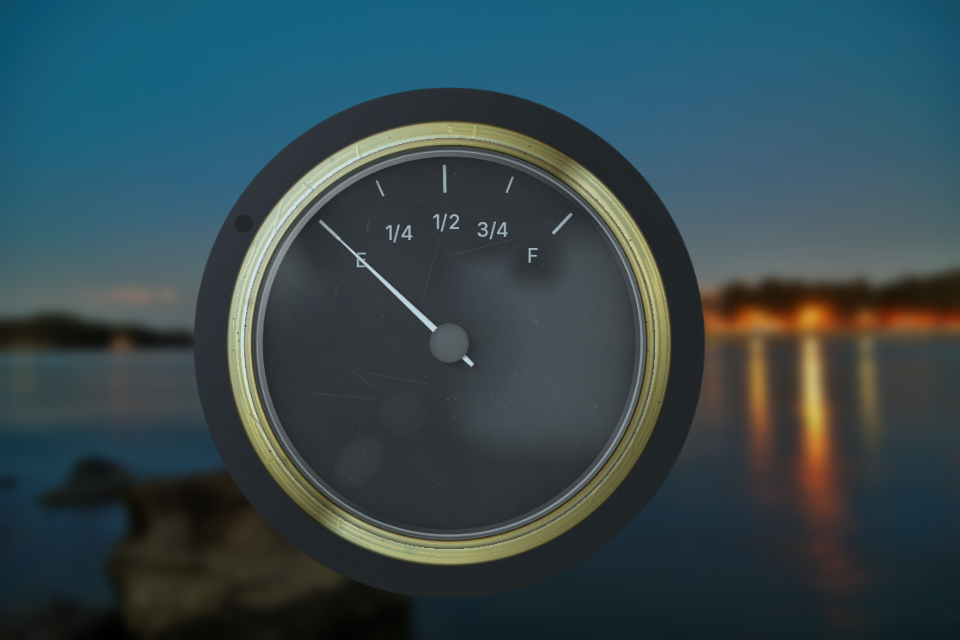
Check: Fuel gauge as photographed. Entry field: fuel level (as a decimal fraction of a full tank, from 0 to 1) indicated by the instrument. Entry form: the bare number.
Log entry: 0
